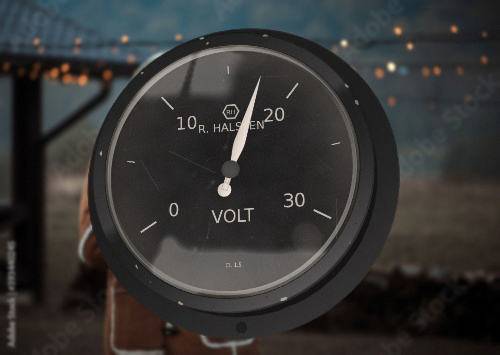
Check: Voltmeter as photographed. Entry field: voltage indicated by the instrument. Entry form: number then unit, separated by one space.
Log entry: 17.5 V
